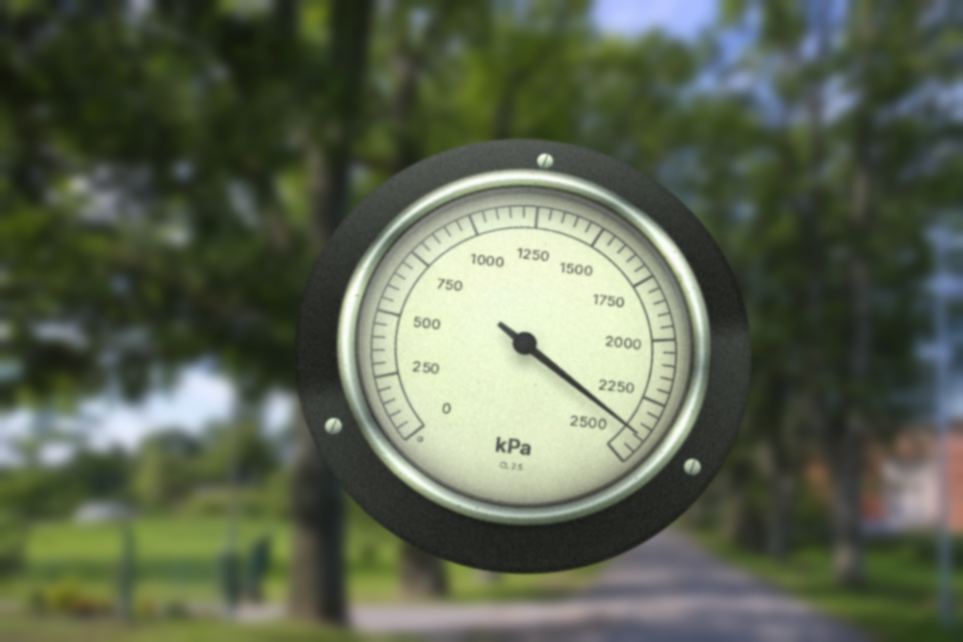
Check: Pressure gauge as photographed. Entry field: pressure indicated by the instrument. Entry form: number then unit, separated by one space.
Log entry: 2400 kPa
